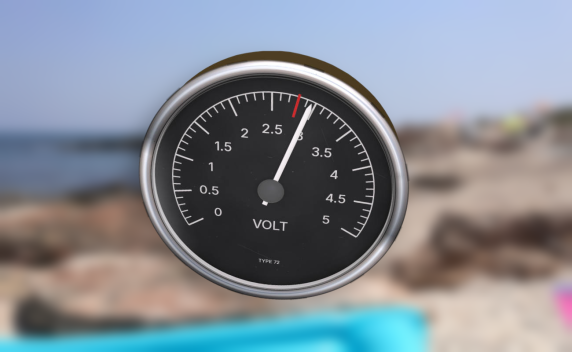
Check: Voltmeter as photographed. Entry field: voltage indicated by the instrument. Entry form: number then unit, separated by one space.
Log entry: 2.95 V
